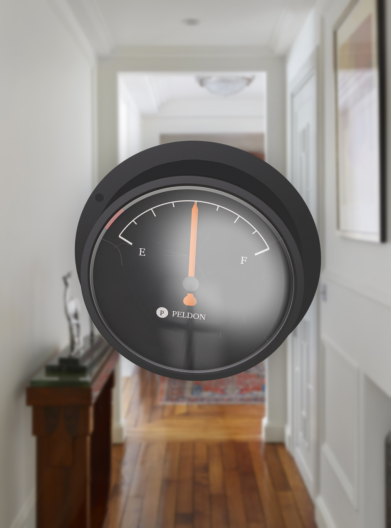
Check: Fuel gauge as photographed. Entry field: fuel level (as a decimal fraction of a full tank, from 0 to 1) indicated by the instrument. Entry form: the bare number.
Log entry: 0.5
